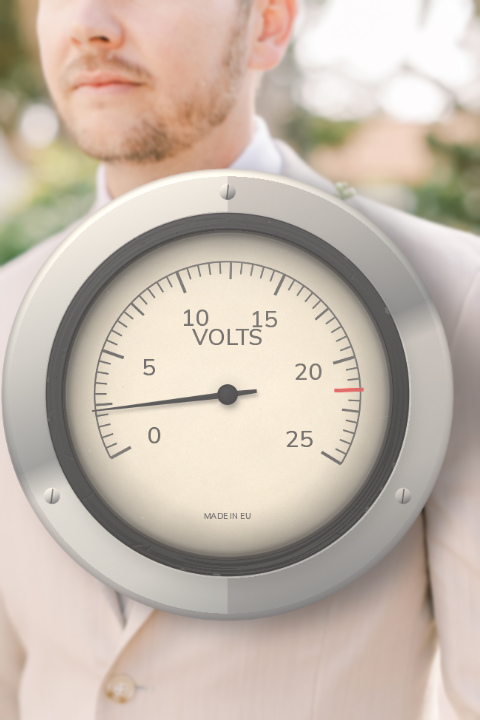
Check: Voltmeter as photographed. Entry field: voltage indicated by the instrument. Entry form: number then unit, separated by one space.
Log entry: 2.25 V
